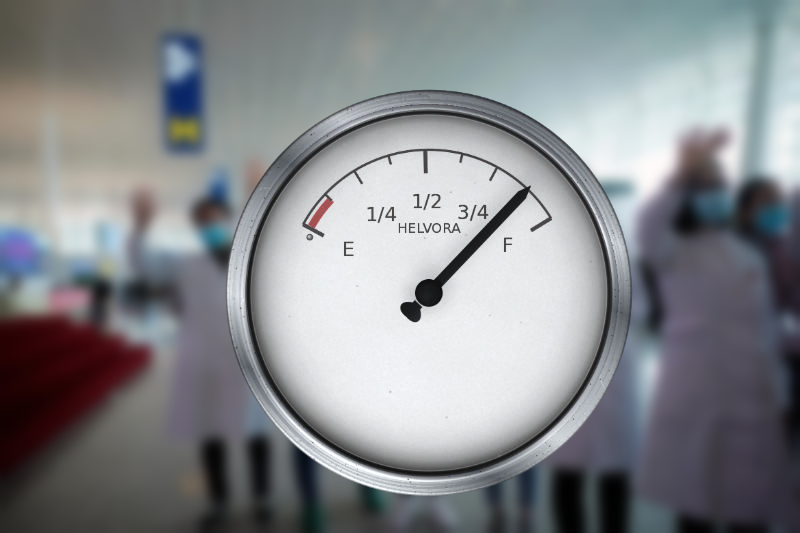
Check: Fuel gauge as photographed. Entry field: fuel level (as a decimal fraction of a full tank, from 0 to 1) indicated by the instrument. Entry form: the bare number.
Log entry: 0.875
